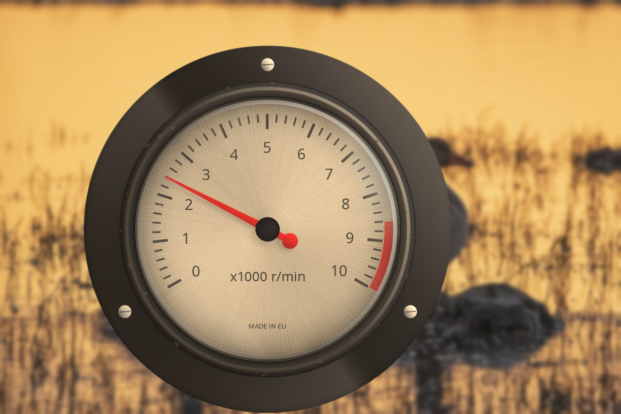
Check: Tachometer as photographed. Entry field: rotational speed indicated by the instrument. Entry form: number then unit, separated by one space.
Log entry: 2400 rpm
